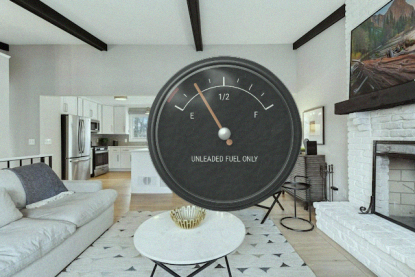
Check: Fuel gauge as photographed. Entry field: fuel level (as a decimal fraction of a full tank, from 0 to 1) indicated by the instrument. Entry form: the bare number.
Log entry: 0.25
